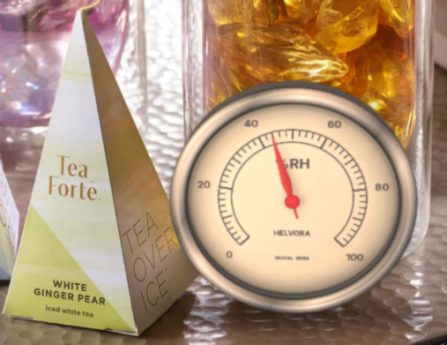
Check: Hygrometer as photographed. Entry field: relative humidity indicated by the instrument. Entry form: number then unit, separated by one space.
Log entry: 44 %
